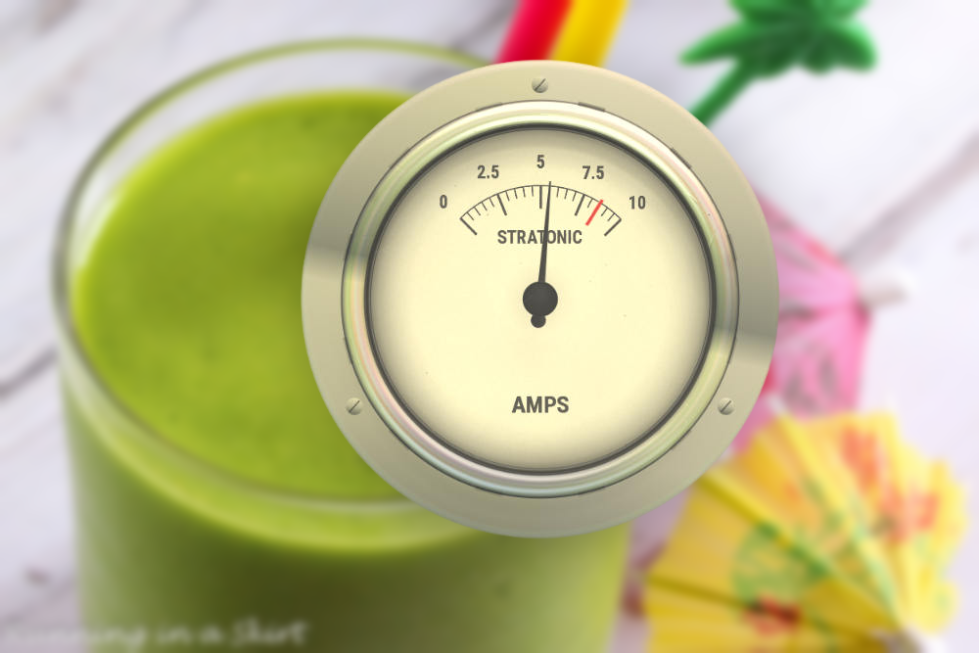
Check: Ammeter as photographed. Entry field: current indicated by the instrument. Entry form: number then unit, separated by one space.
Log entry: 5.5 A
